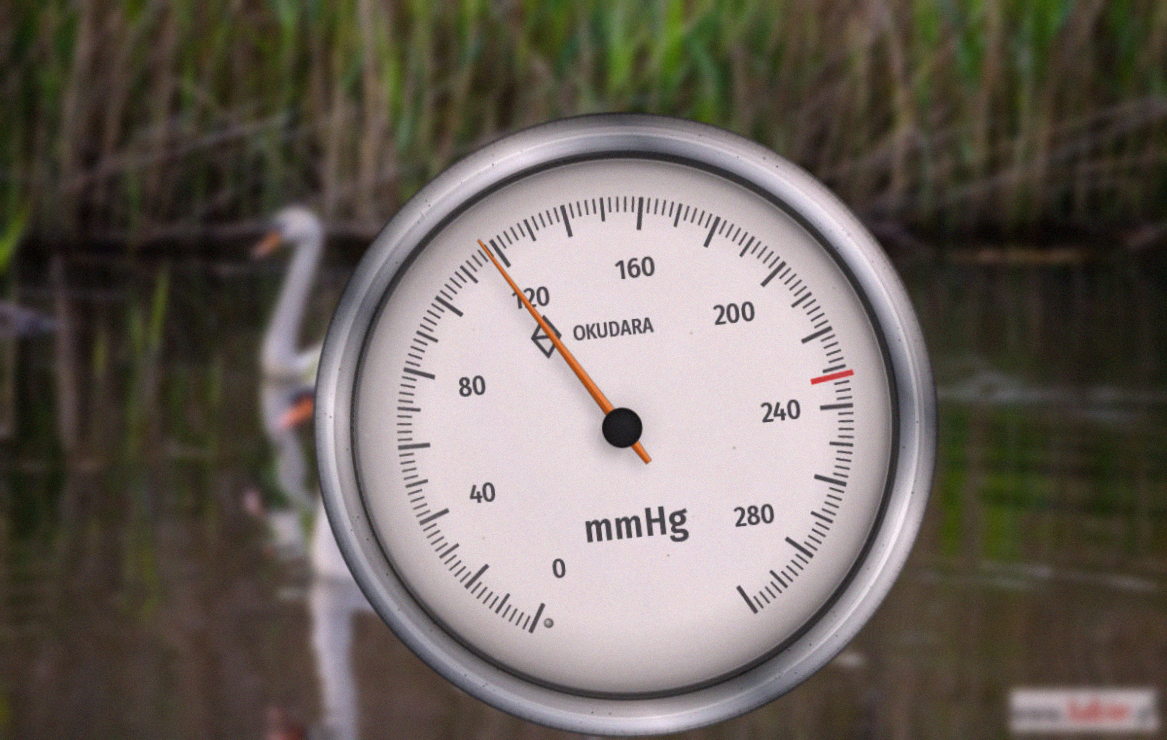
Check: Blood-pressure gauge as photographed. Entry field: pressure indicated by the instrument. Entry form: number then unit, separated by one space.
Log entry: 118 mmHg
